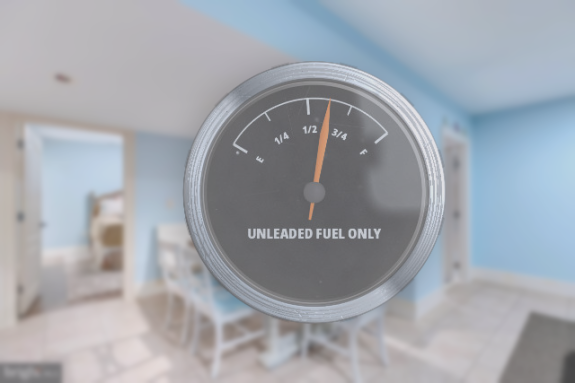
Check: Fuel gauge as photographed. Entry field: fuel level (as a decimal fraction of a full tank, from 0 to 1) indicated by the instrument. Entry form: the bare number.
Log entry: 0.625
